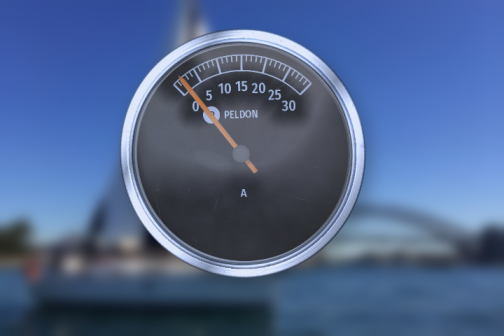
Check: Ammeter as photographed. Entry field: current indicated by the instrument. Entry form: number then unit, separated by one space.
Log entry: 2 A
